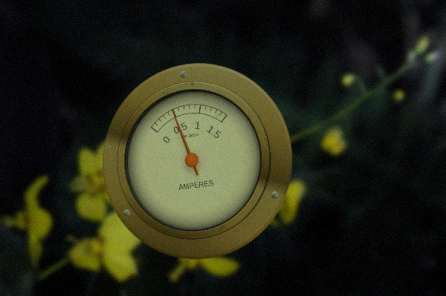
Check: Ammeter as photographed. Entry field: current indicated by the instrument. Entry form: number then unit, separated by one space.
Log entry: 0.5 A
